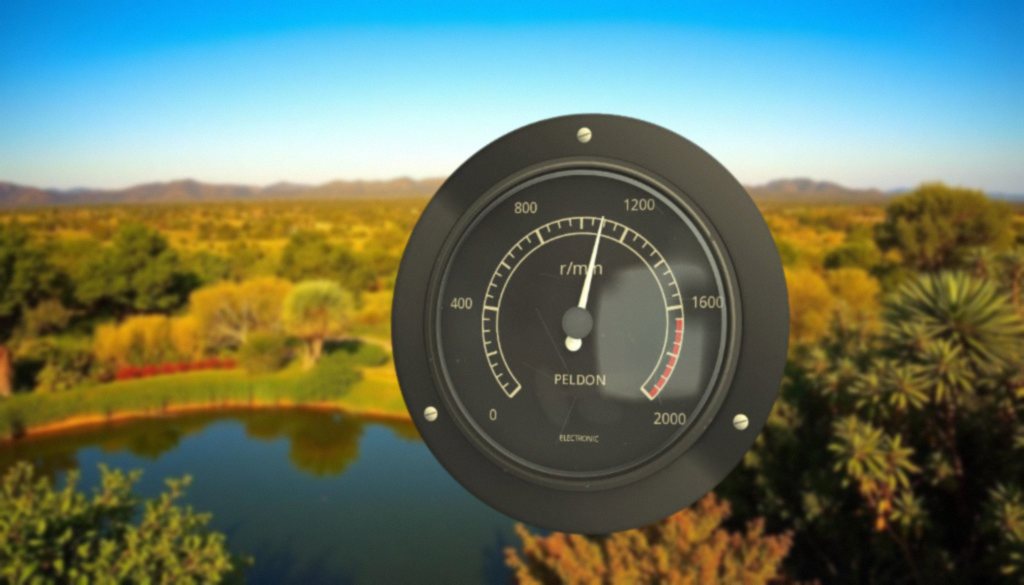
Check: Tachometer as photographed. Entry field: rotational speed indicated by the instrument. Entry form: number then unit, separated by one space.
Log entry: 1100 rpm
